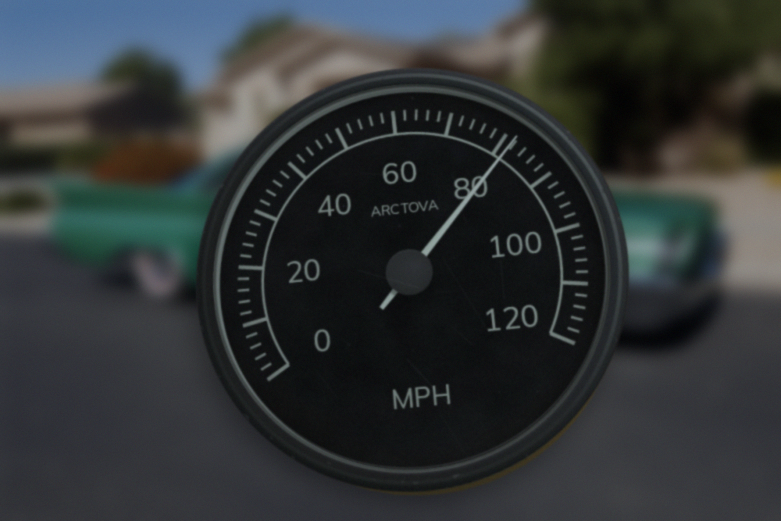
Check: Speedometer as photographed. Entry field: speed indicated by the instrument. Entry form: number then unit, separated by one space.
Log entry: 82 mph
